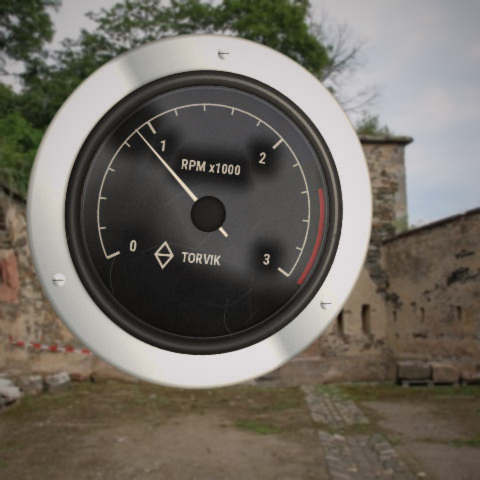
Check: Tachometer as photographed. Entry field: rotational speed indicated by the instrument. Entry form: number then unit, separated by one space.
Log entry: 900 rpm
